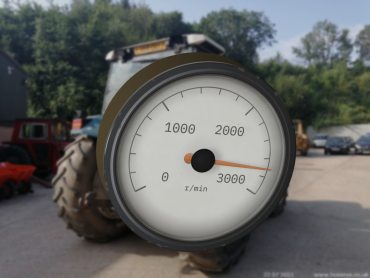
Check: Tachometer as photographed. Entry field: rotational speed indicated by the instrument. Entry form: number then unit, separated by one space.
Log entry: 2700 rpm
